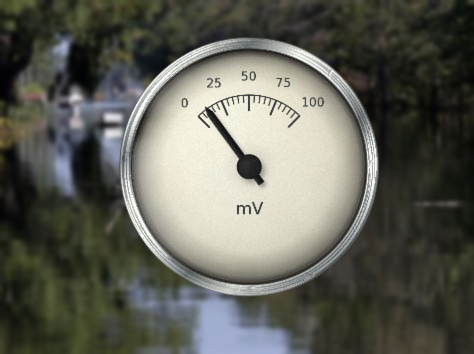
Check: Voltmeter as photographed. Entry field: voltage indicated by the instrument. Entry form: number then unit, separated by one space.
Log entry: 10 mV
